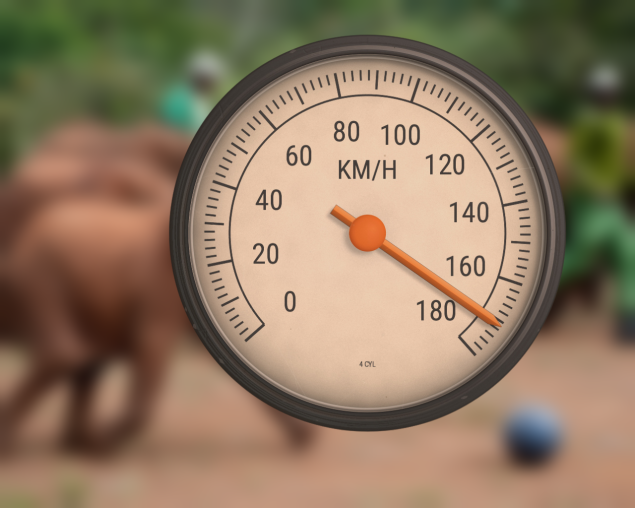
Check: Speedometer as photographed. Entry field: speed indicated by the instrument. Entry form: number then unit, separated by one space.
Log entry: 171 km/h
